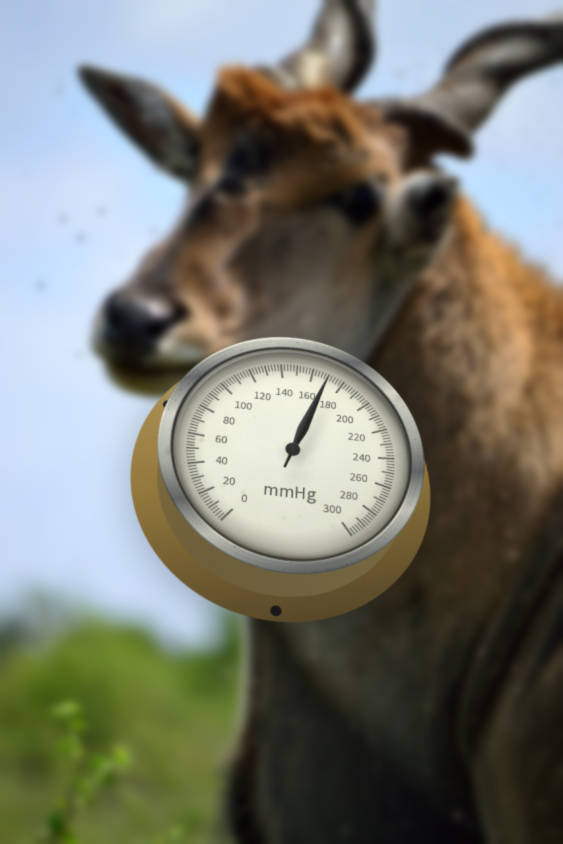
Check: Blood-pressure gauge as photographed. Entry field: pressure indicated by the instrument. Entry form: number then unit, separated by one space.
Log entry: 170 mmHg
